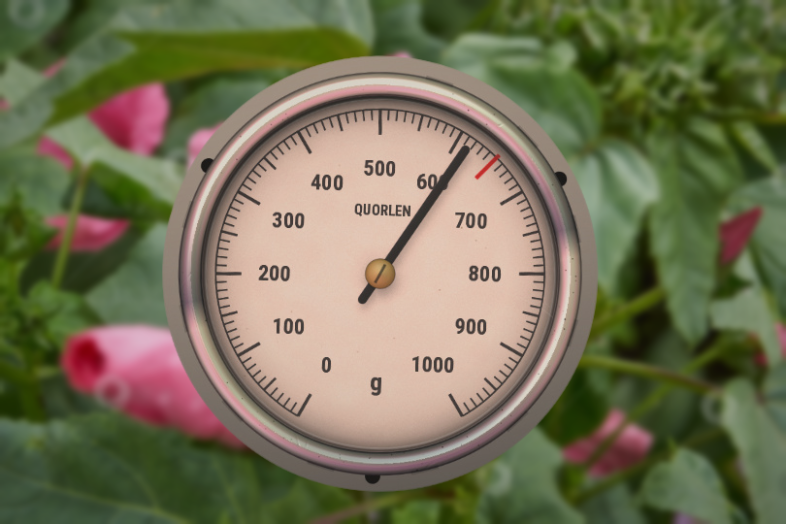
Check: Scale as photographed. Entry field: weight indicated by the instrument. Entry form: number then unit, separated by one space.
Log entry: 615 g
